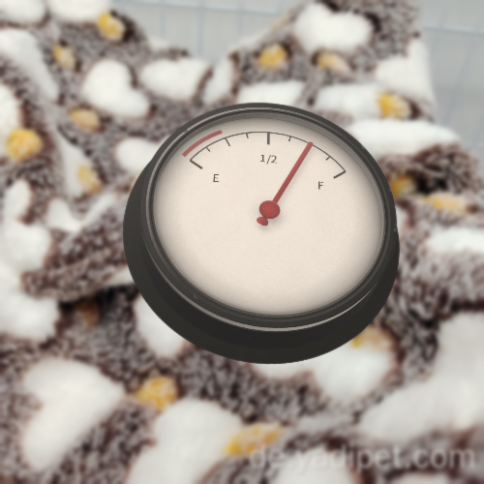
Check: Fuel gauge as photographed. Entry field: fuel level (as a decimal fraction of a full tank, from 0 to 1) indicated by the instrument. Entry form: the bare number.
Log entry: 0.75
